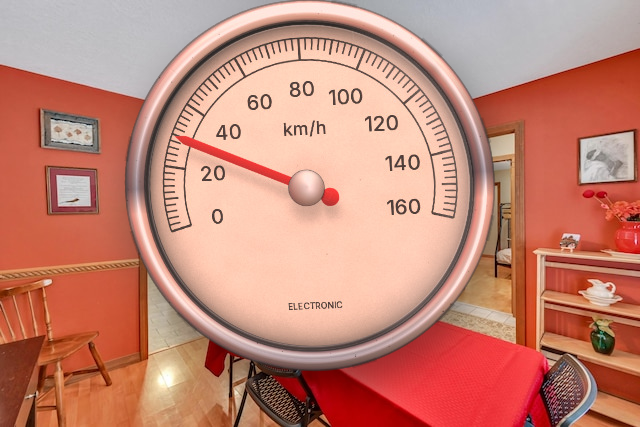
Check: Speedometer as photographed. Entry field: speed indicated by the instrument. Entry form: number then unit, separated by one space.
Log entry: 30 km/h
